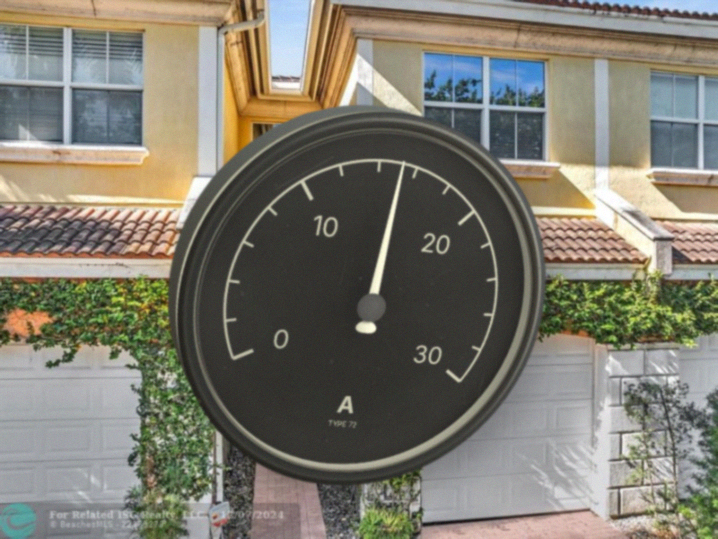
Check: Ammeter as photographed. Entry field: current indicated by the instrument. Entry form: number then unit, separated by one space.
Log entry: 15 A
